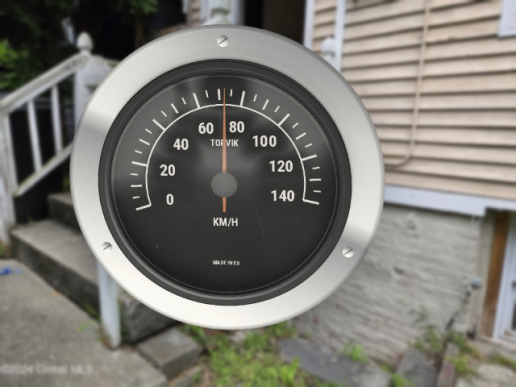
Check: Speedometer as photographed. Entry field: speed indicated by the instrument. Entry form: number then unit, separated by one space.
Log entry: 72.5 km/h
